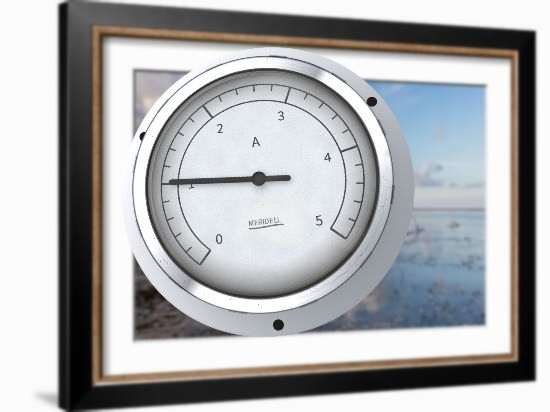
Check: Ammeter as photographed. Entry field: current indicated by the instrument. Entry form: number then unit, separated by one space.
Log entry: 1 A
